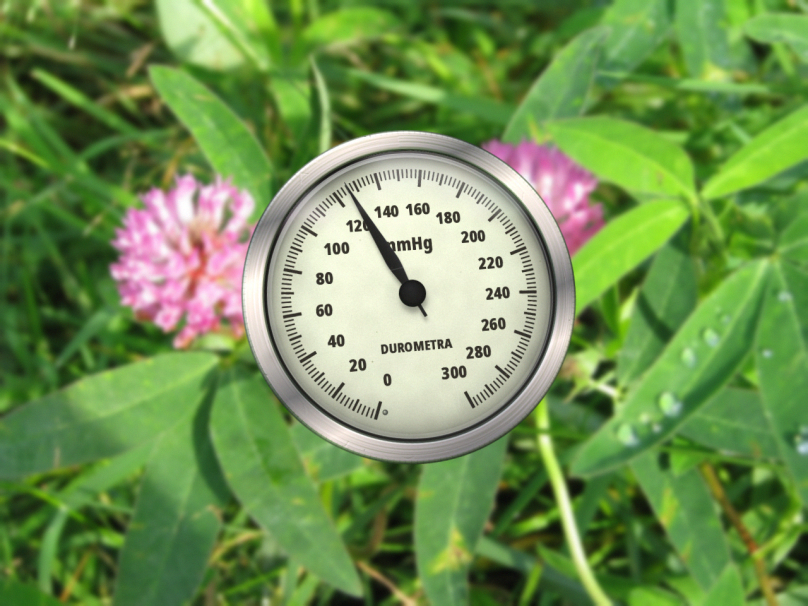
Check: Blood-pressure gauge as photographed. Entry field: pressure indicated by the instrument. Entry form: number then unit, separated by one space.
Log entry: 126 mmHg
